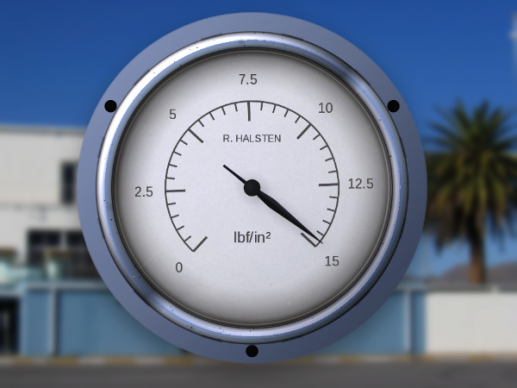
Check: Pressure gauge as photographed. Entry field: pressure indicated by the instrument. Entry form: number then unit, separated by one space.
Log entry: 14.75 psi
